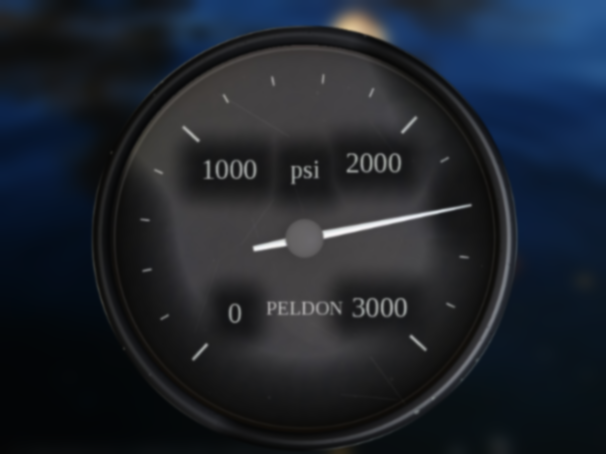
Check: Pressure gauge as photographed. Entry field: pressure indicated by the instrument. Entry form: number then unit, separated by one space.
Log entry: 2400 psi
